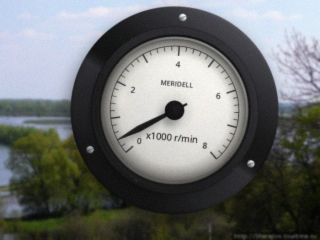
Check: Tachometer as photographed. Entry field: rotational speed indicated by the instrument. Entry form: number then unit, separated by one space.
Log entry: 400 rpm
